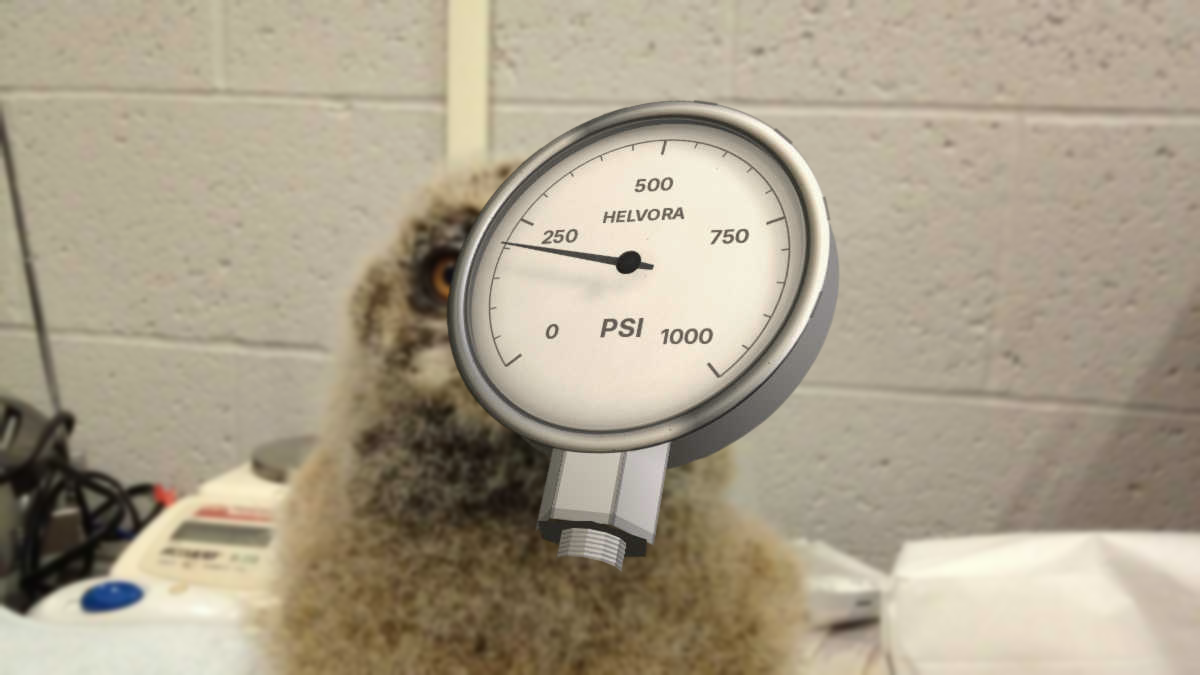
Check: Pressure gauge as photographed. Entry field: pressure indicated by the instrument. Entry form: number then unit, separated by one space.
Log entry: 200 psi
